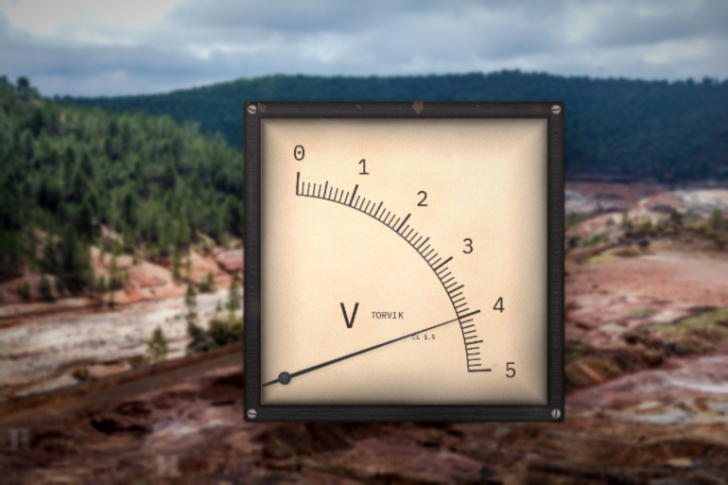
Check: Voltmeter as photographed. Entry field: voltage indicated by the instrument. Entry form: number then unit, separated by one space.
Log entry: 4 V
